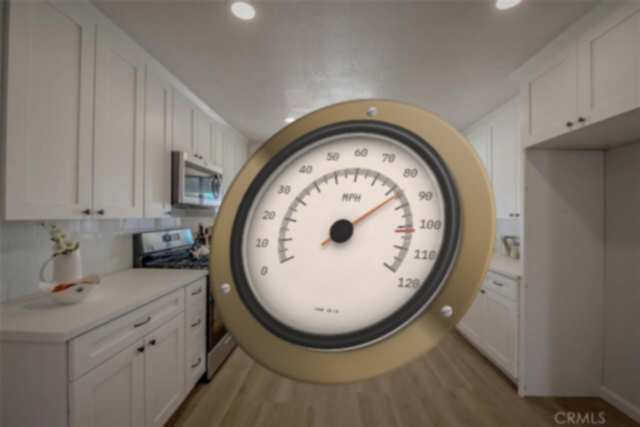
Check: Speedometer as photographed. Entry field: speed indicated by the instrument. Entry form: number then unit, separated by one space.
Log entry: 85 mph
